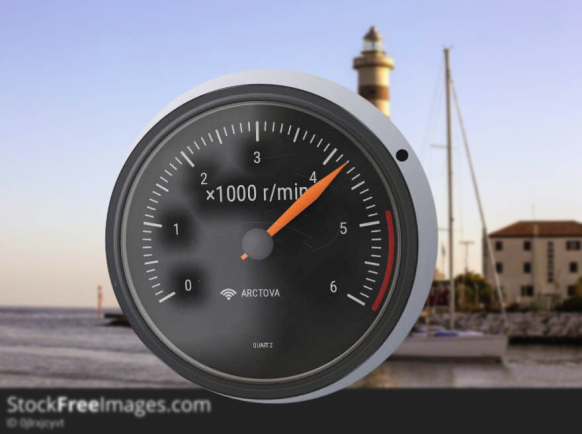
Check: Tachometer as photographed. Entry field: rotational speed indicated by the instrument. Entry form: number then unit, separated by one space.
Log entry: 4200 rpm
